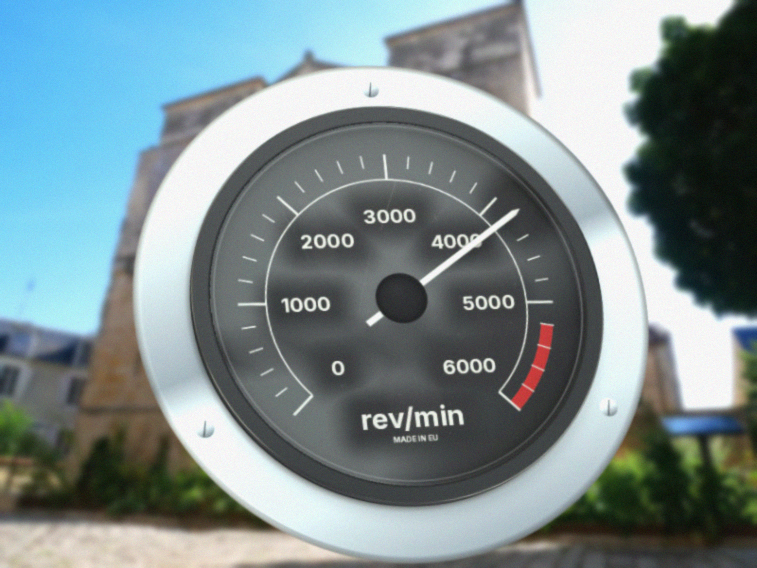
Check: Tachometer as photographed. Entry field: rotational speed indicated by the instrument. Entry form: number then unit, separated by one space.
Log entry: 4200 rpm
